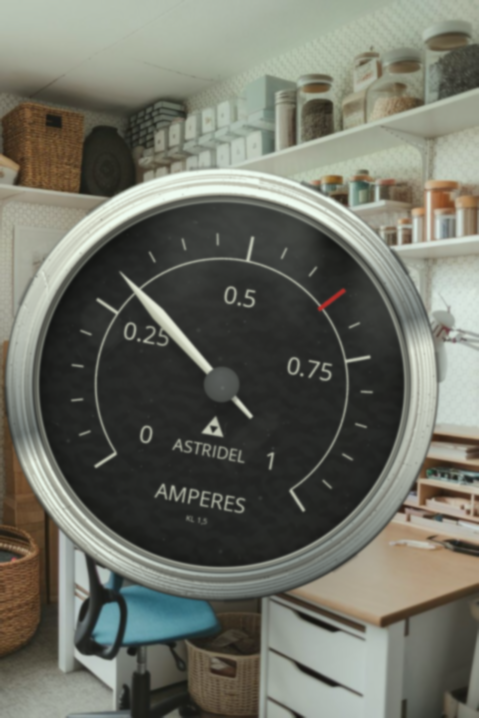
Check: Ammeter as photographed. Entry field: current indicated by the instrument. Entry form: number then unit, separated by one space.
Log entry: 0.3 A
